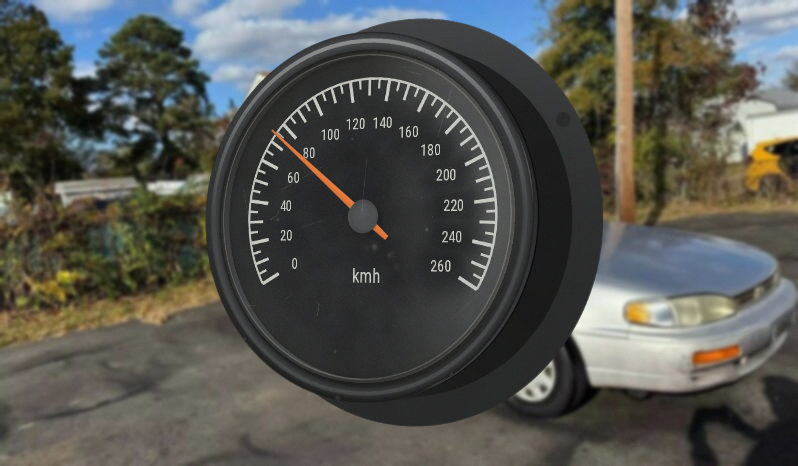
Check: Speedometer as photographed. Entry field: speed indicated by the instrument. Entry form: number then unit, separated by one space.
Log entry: 75 km/h
